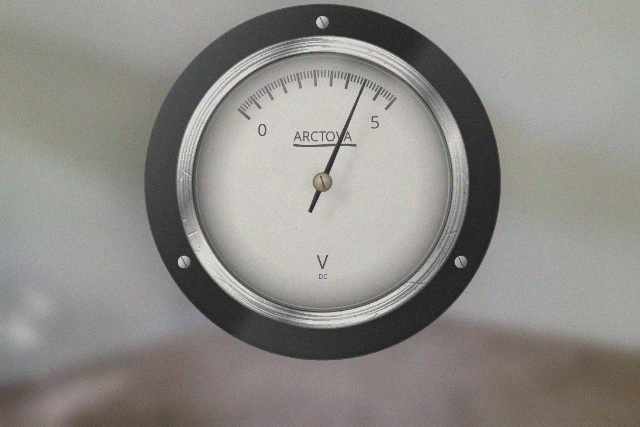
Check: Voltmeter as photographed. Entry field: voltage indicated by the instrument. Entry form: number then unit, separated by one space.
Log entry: 4 V
